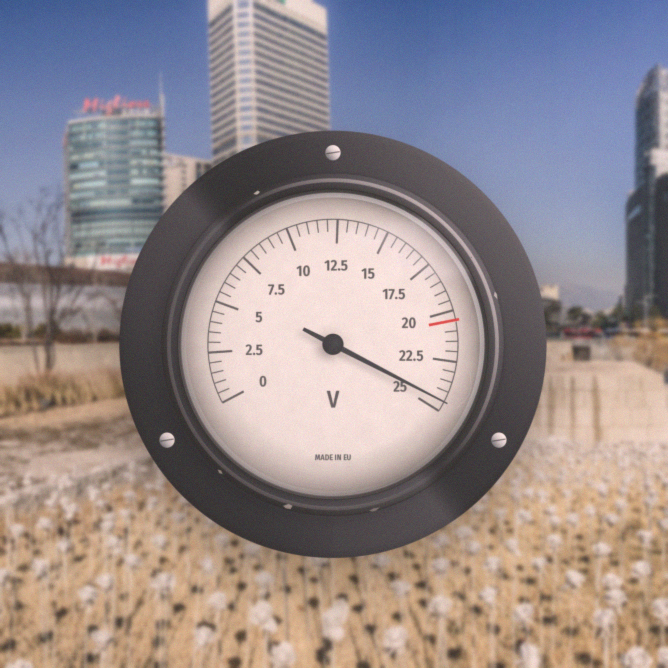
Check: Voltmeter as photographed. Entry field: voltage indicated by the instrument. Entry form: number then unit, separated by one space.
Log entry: 24.5 V
